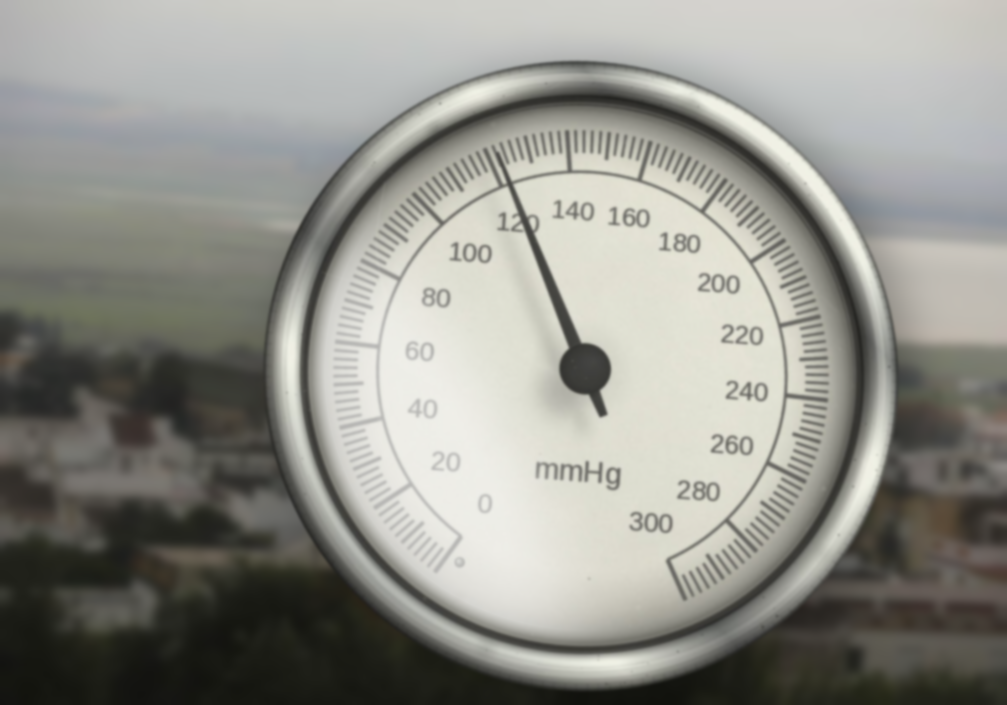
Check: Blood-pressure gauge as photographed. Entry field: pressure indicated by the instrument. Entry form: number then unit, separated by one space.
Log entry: 122 mmHg
